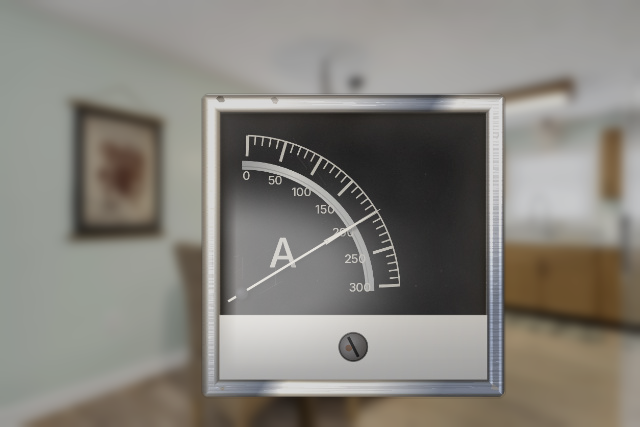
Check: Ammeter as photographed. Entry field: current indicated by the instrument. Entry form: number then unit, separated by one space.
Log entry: 200 A
